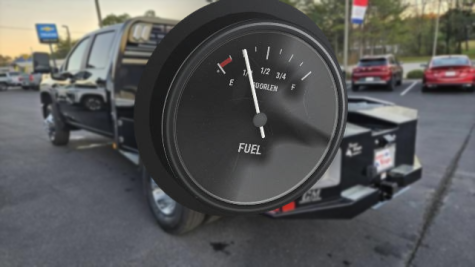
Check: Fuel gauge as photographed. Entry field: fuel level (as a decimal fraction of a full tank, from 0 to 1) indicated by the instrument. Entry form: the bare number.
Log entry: 0.25
